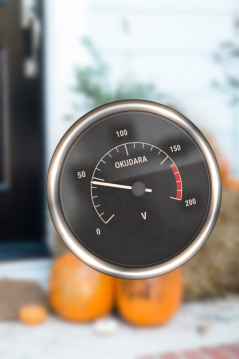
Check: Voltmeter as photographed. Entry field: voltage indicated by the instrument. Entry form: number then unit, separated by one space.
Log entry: 45 V
